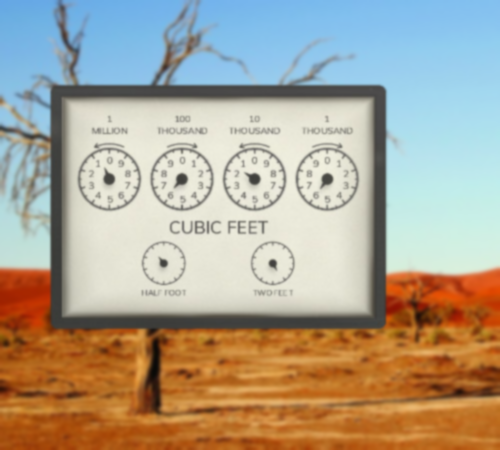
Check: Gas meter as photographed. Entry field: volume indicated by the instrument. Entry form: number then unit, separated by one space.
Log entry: 61600 ft³
